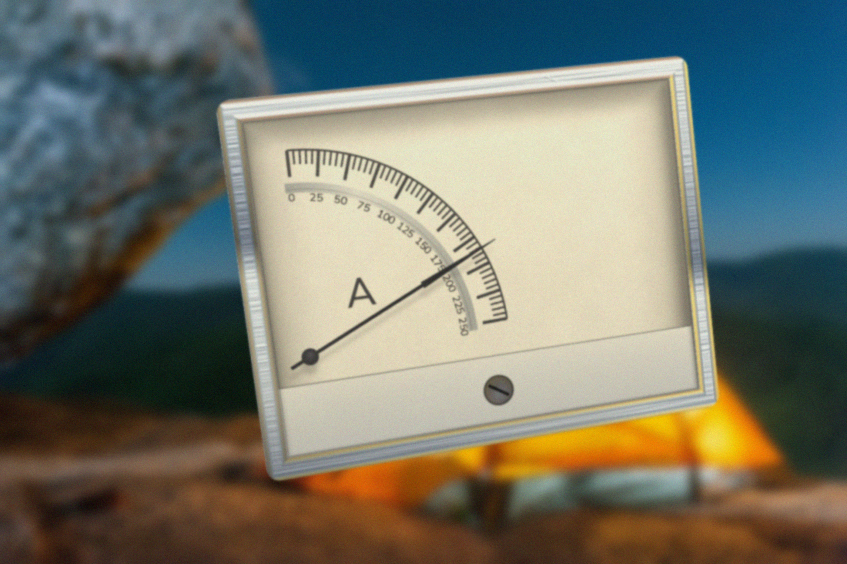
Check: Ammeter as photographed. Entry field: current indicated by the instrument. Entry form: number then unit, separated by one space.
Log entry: 185 A
